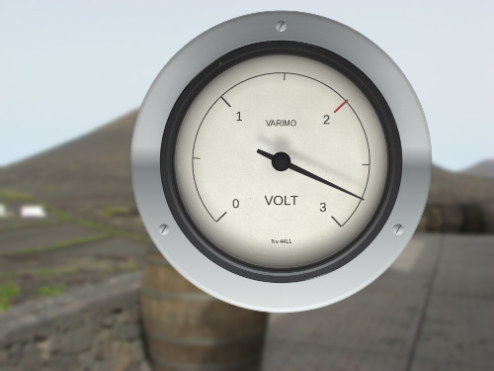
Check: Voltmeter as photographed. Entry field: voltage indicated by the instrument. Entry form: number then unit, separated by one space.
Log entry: 2.75 V
